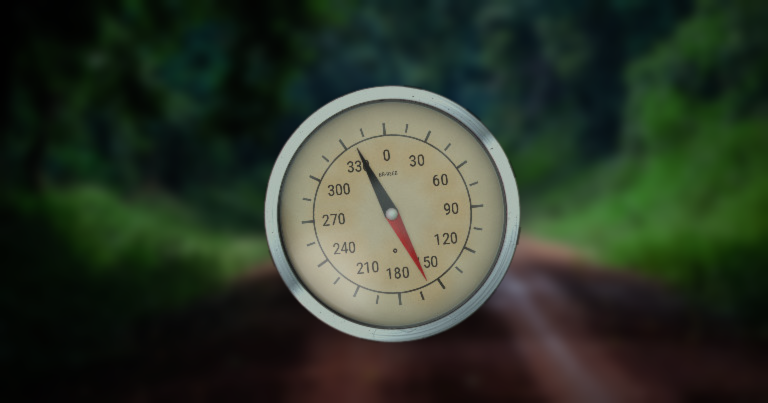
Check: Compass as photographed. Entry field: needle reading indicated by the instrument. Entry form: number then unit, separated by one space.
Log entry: 157.5 °
